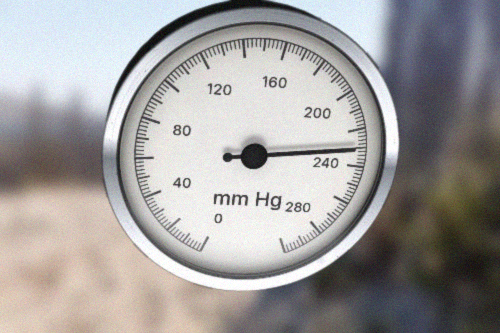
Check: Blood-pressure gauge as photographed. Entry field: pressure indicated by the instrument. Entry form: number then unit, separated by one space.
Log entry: 230 mmHg
